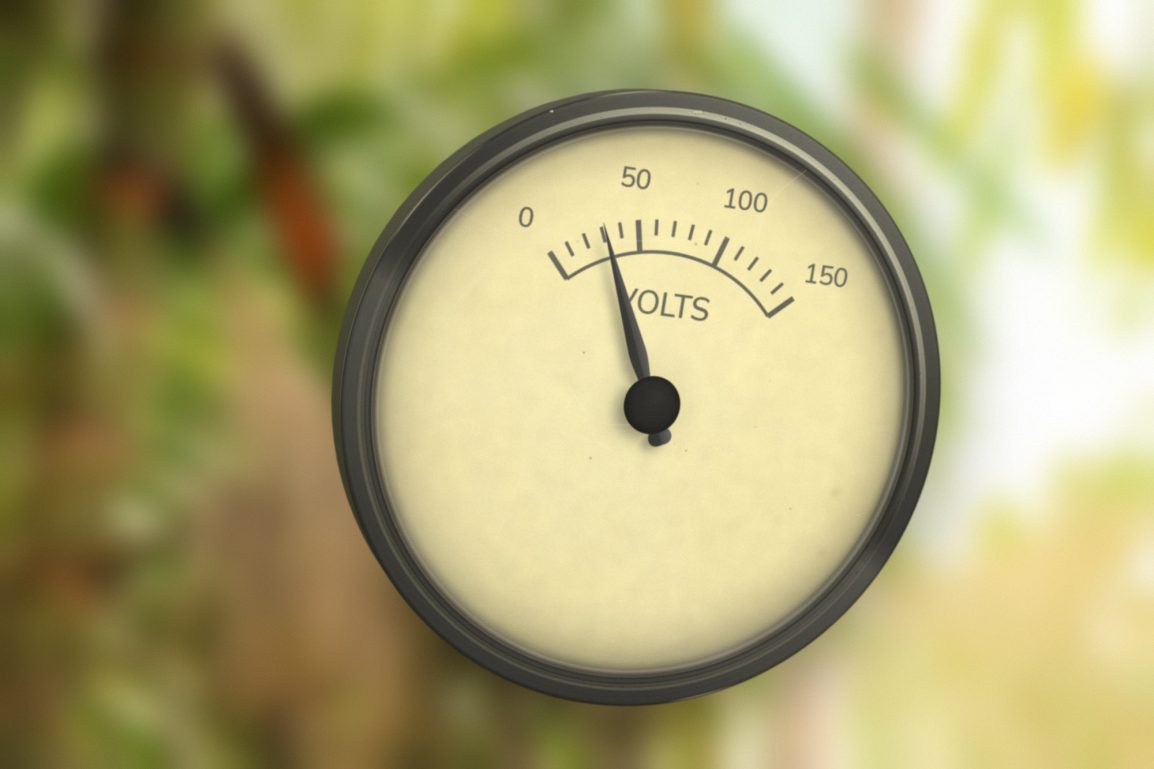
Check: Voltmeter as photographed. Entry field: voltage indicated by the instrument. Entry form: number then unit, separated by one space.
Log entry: 30 V
